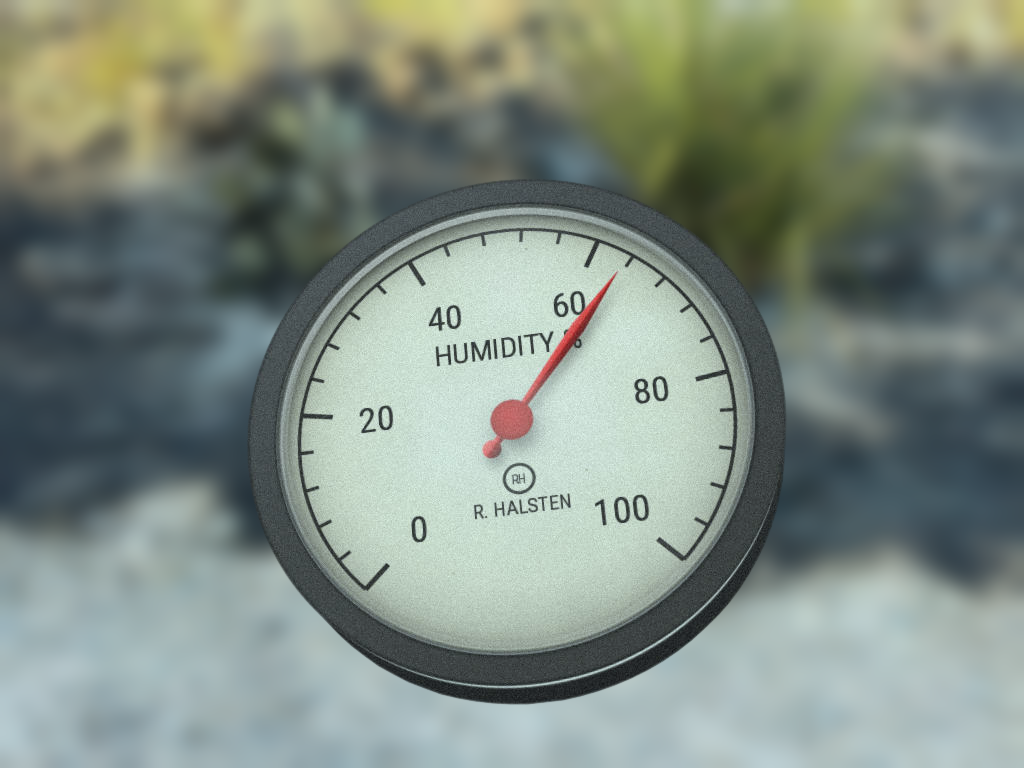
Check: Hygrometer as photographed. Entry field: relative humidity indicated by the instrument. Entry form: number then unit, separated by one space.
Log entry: 64 %
